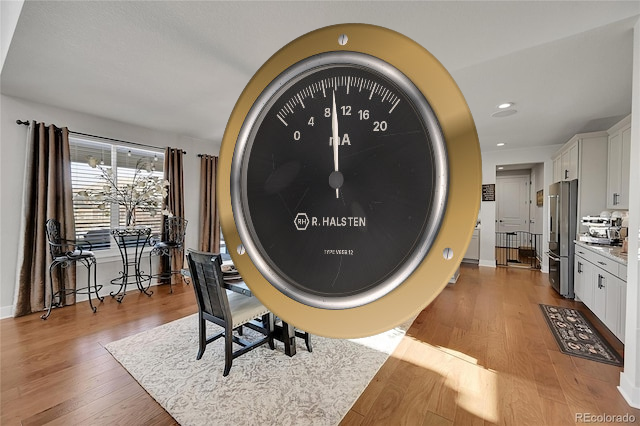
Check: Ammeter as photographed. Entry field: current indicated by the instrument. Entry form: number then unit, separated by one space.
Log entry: 10 mA
